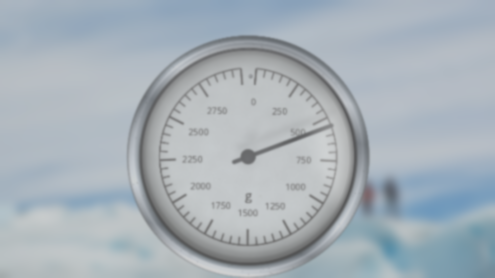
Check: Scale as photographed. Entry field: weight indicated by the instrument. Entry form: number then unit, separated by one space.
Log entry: 550 g
